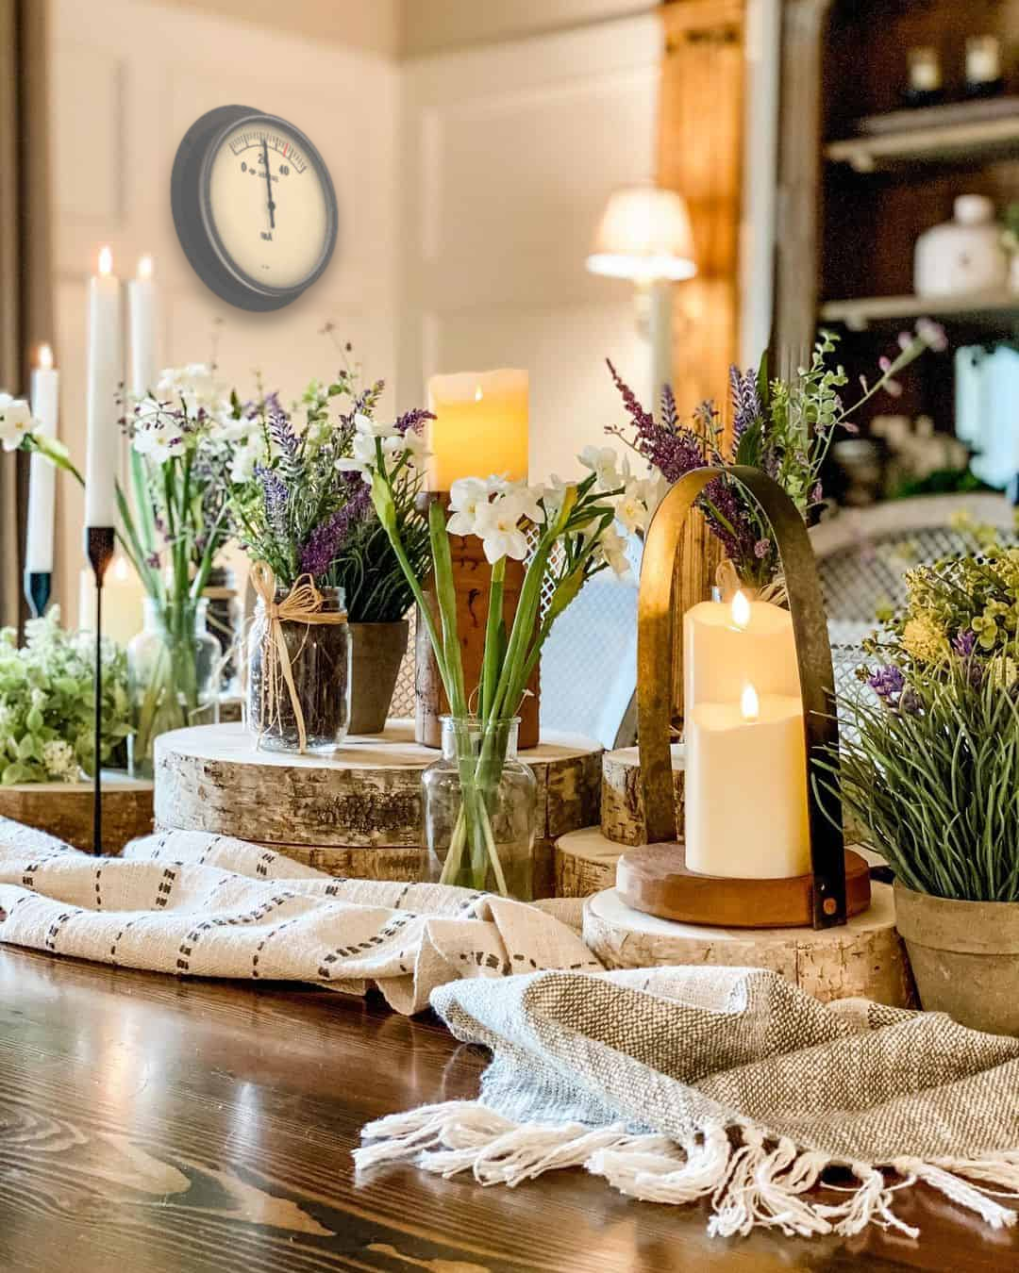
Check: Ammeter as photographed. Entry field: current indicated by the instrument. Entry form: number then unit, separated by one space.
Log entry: 20 mA
